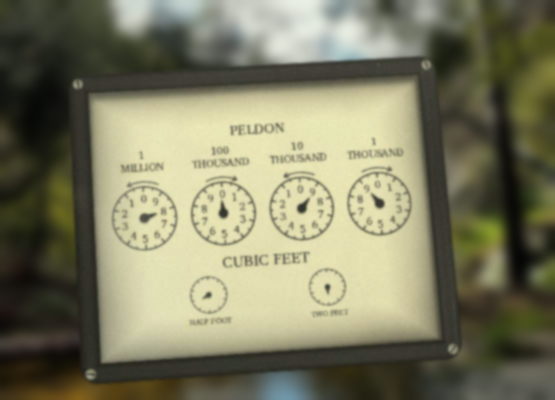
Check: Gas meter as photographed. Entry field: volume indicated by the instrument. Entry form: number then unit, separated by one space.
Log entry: 798900 ft³
